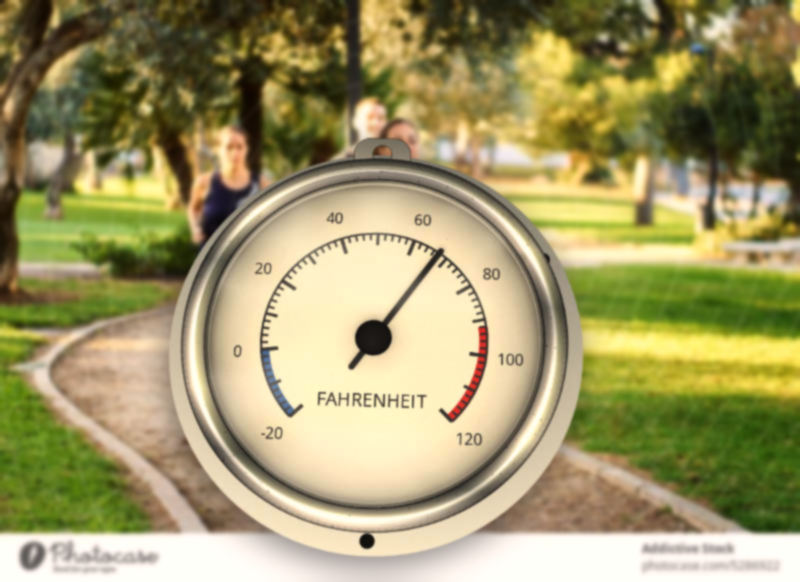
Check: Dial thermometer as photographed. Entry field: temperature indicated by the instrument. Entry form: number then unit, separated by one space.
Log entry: 68 °F
